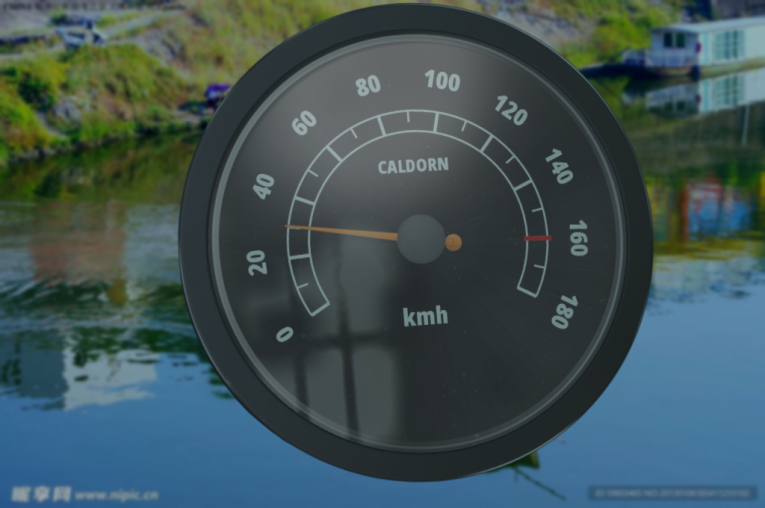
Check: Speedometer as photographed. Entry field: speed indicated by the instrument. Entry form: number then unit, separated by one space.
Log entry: 30 km/h
